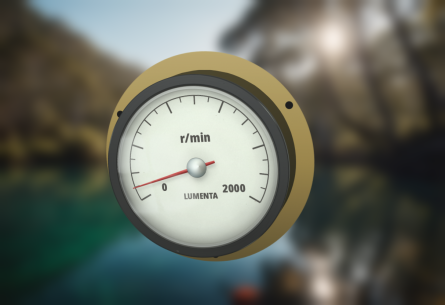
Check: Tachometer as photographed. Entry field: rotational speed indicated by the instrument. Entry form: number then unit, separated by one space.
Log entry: 100 rpm
